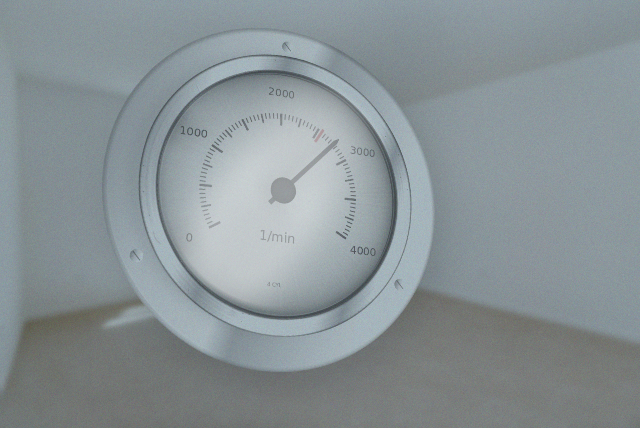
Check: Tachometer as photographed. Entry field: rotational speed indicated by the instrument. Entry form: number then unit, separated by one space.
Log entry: 2750 rpm
